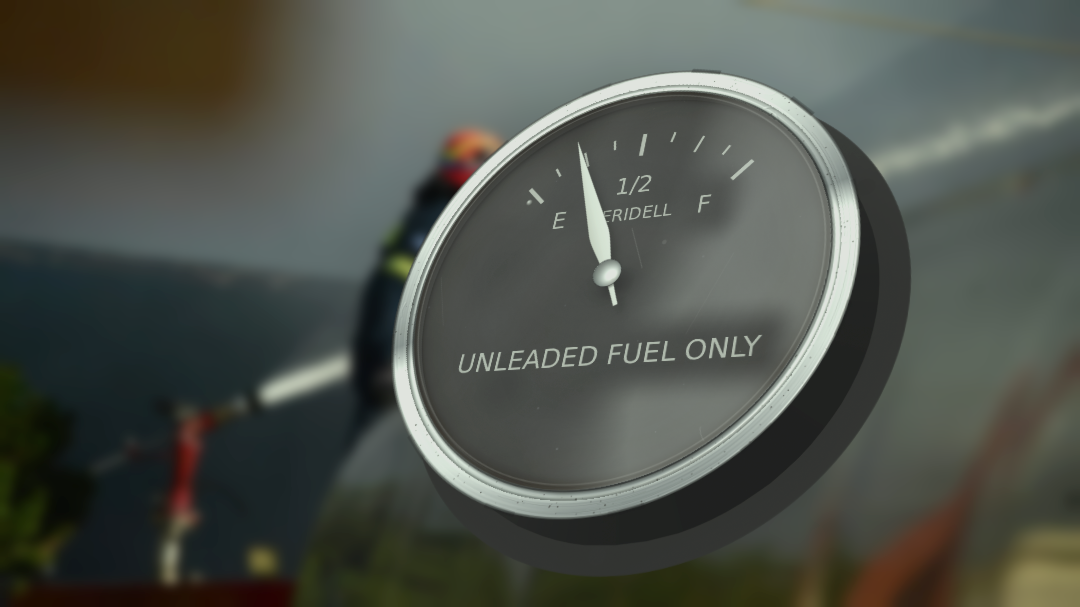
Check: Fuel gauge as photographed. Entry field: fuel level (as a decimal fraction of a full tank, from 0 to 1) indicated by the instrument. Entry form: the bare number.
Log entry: 0.25
